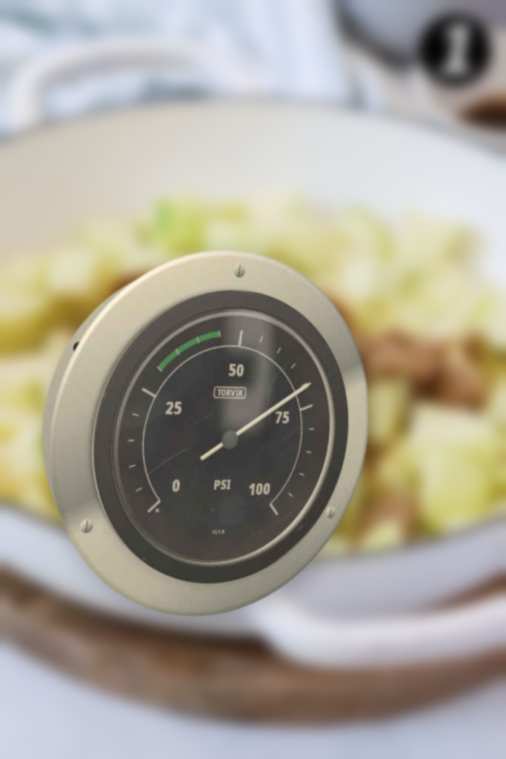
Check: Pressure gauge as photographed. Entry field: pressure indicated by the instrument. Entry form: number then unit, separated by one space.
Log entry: 70 psi
